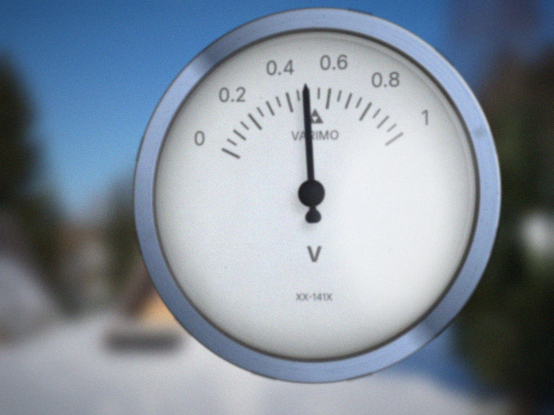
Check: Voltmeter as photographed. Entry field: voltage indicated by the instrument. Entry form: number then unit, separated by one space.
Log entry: 0.5 V
